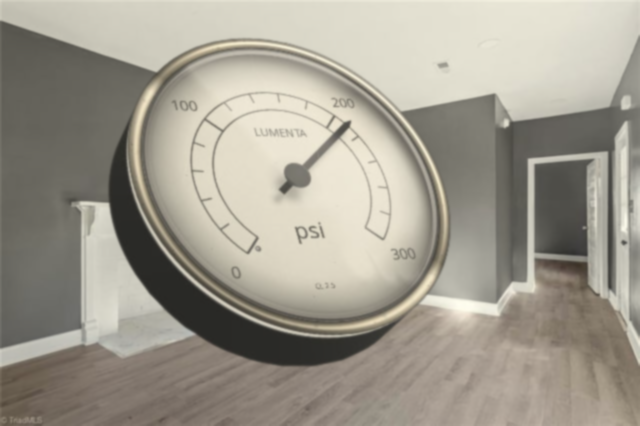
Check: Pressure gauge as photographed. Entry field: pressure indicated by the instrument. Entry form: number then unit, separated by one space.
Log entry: 210 psi
